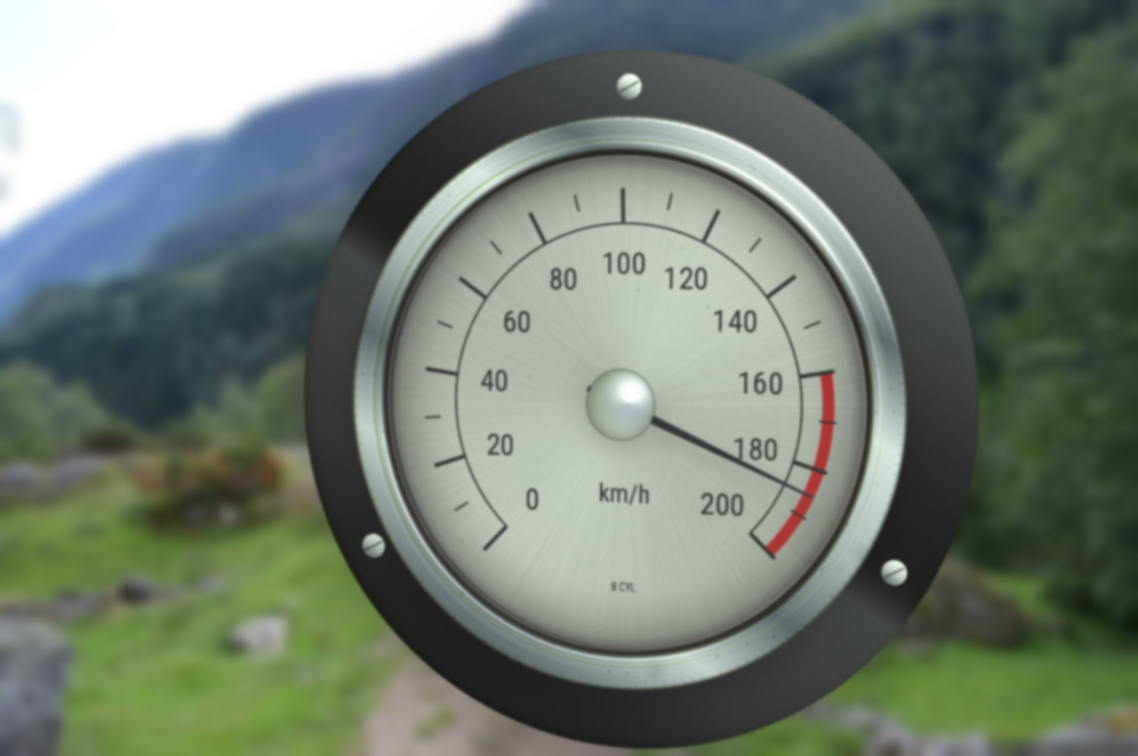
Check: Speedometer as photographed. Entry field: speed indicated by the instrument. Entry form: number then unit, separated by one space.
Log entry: 185 km/h
